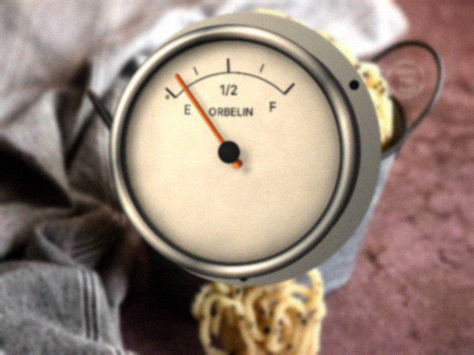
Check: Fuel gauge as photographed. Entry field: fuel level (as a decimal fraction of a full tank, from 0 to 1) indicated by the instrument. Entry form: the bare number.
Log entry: 0.125
